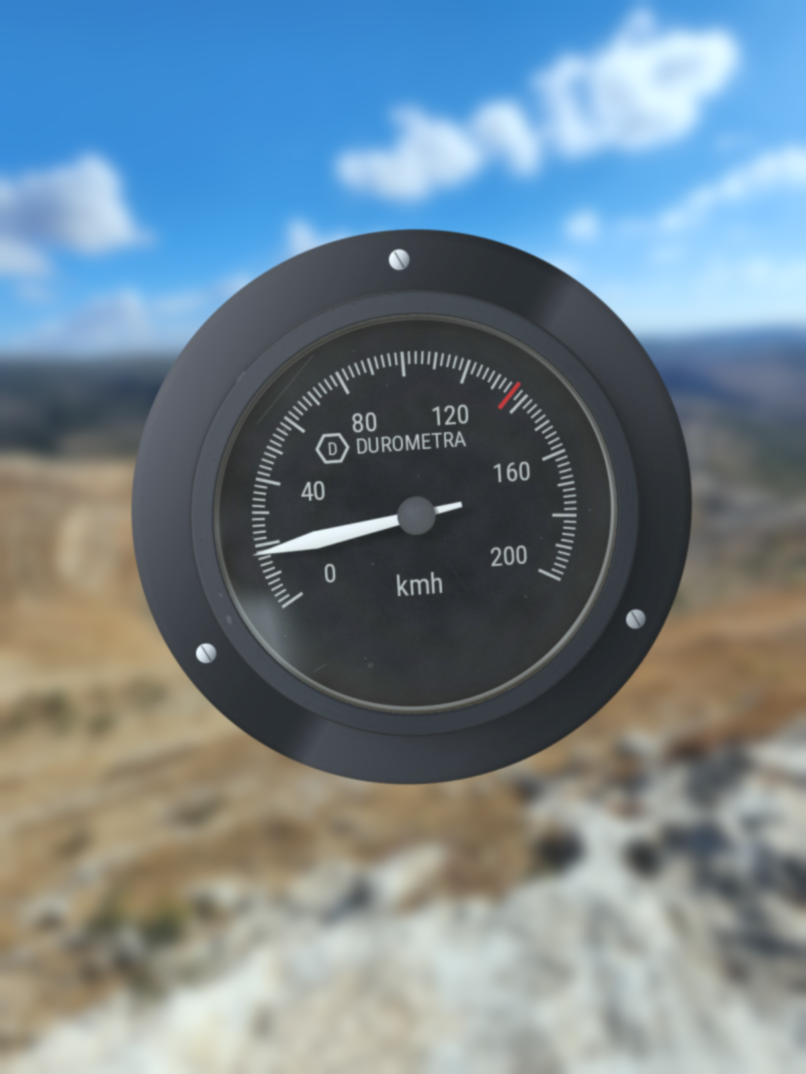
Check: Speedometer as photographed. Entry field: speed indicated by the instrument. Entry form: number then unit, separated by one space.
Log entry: 18 km/h
